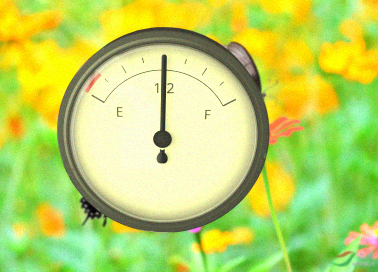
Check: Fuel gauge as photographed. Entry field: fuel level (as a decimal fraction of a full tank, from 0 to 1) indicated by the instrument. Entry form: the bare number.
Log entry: 0.5
